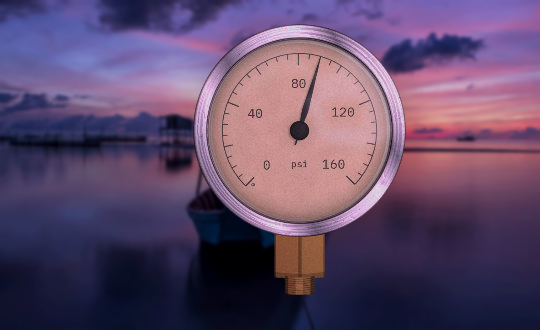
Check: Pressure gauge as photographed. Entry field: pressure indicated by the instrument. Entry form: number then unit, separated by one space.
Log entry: 90 psi
